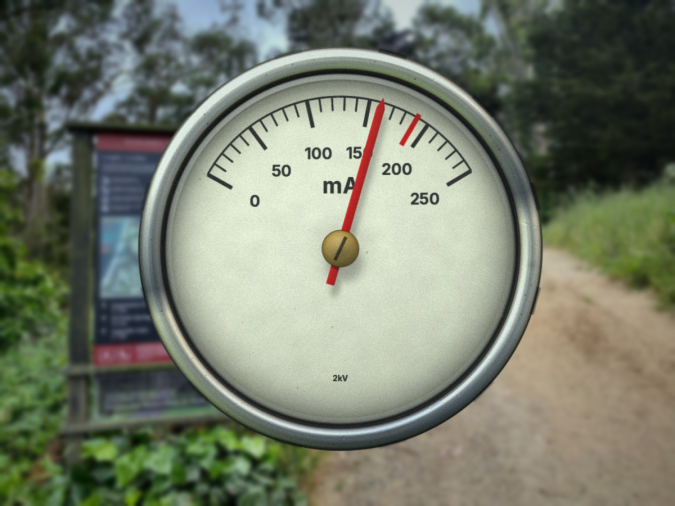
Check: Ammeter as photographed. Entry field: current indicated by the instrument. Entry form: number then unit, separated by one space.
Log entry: 160 mA
